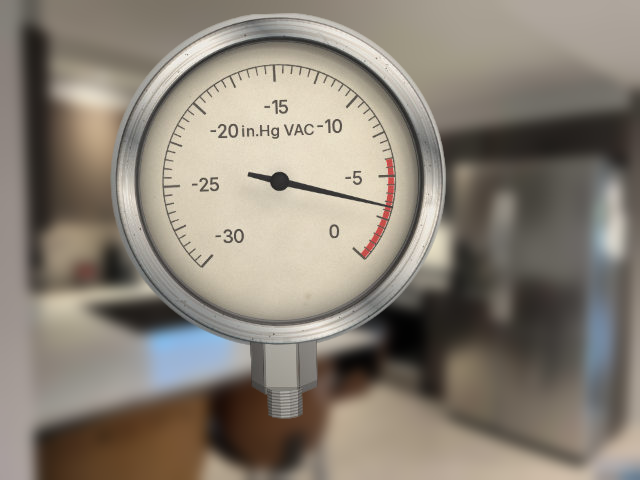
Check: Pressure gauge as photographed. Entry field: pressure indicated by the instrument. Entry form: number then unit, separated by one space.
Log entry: -3.25 inHg
